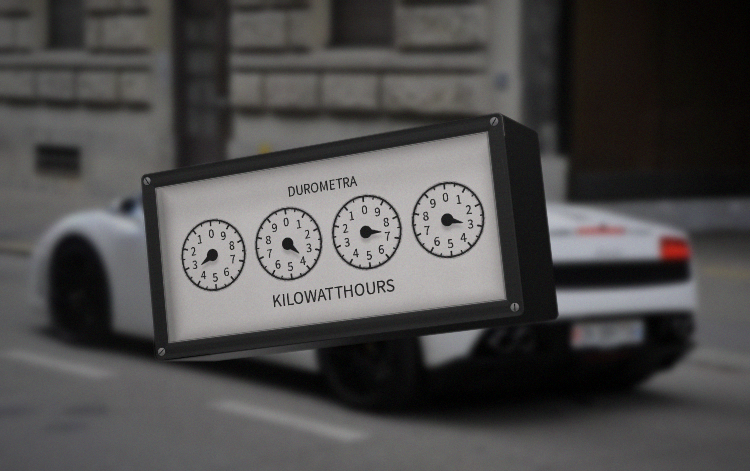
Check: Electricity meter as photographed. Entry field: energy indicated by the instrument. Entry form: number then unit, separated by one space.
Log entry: 3373 kWh
